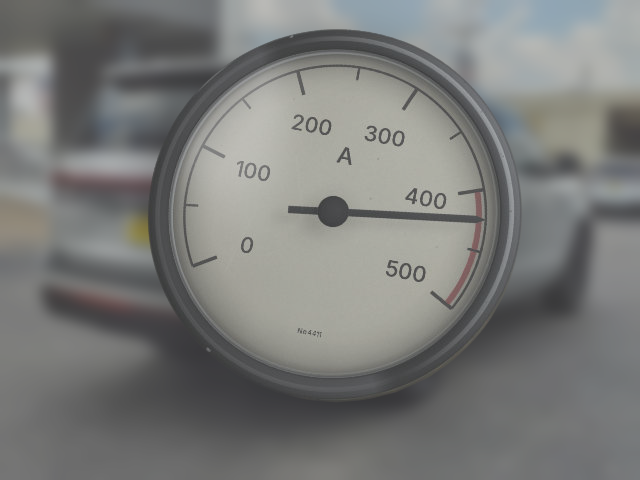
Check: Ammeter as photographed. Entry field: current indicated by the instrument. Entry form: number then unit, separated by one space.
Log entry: 425 A
